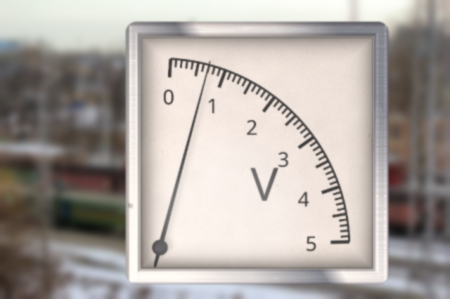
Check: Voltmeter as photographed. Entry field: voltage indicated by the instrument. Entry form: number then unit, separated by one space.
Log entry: 0.7 V
